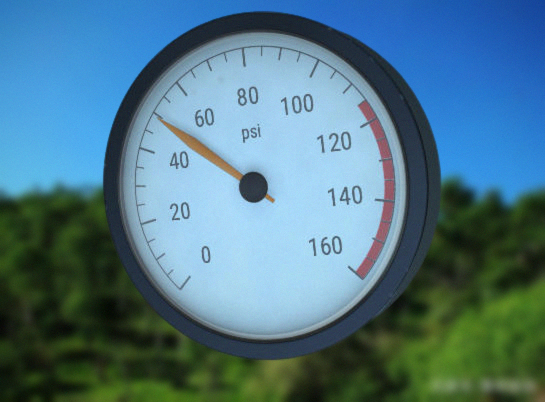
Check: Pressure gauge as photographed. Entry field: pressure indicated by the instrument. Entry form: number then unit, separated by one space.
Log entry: 50 psi
